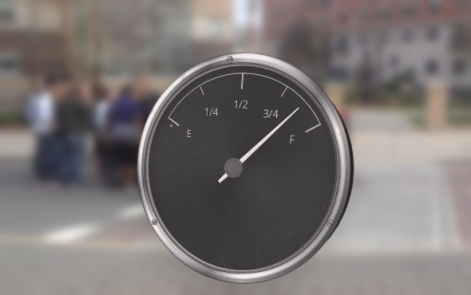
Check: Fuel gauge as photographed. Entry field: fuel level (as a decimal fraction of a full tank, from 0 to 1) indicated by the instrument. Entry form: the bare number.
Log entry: 0.875
